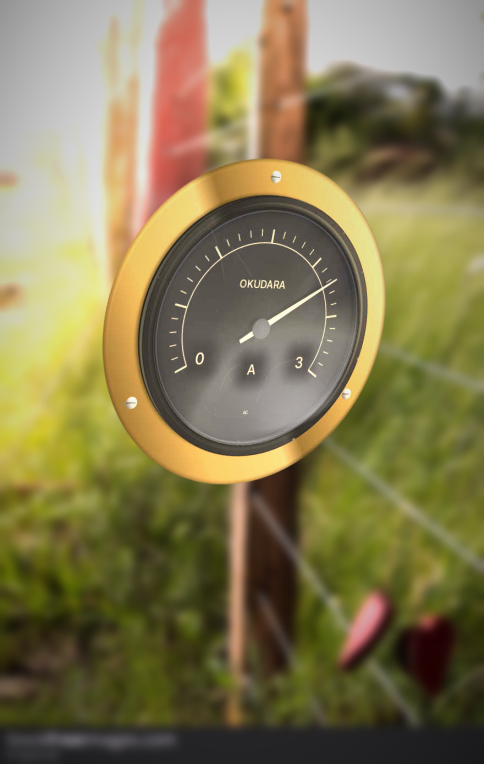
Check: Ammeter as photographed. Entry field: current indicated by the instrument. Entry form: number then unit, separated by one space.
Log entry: 2.2 A
